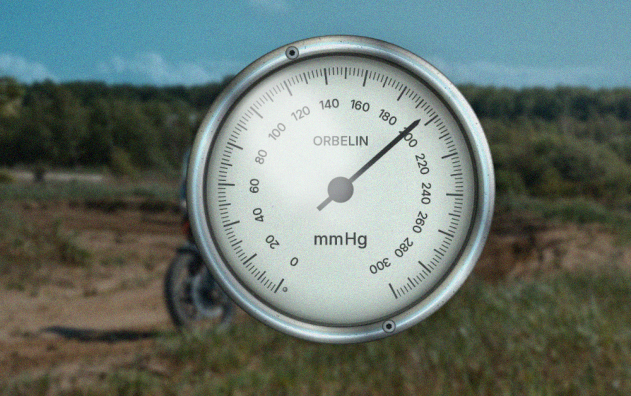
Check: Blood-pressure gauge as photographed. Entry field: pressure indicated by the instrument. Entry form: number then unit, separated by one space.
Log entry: 196 mmHg
